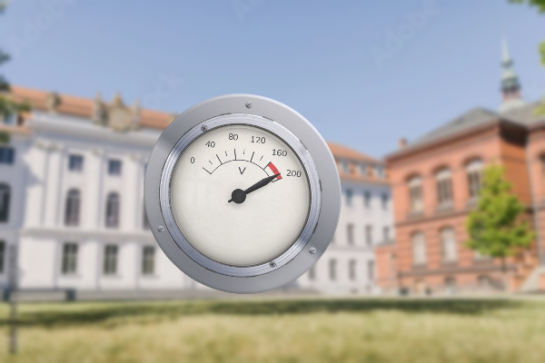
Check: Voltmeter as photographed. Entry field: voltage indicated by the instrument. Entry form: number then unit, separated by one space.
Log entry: 190 V
